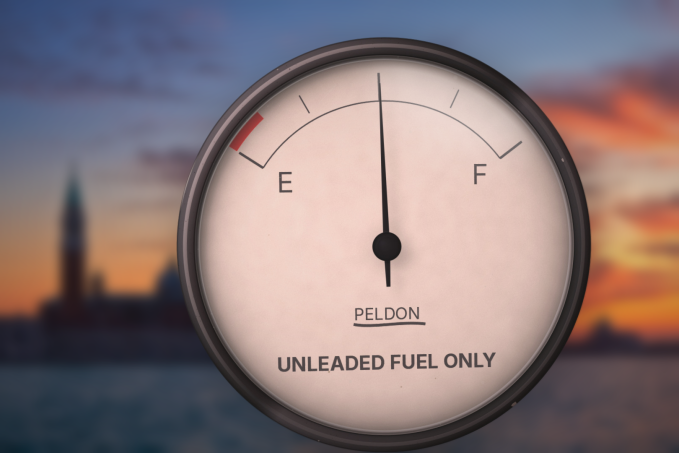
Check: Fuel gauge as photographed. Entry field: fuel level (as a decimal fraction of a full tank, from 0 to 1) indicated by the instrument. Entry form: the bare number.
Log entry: 0.5
